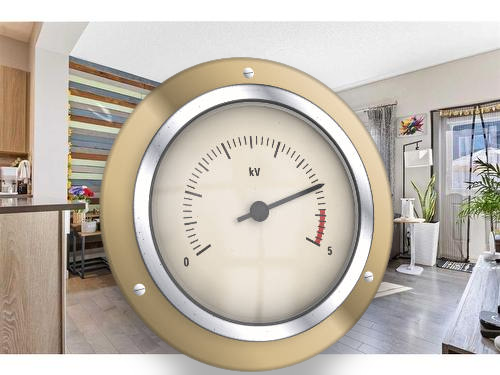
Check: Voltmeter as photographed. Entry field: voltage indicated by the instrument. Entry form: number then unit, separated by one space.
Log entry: 4 kV
